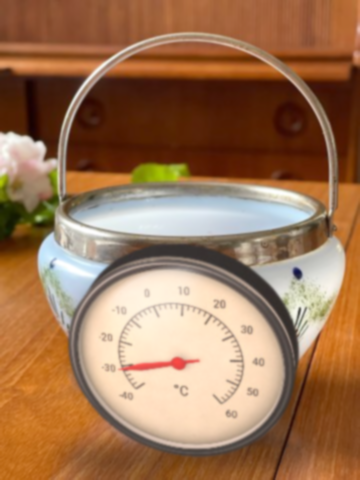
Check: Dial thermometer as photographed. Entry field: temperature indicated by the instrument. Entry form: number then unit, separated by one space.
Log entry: -30 °C
